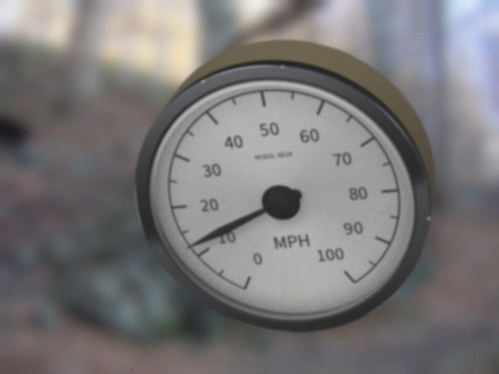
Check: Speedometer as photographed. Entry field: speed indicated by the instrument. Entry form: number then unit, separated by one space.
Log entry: 12.5 mph
